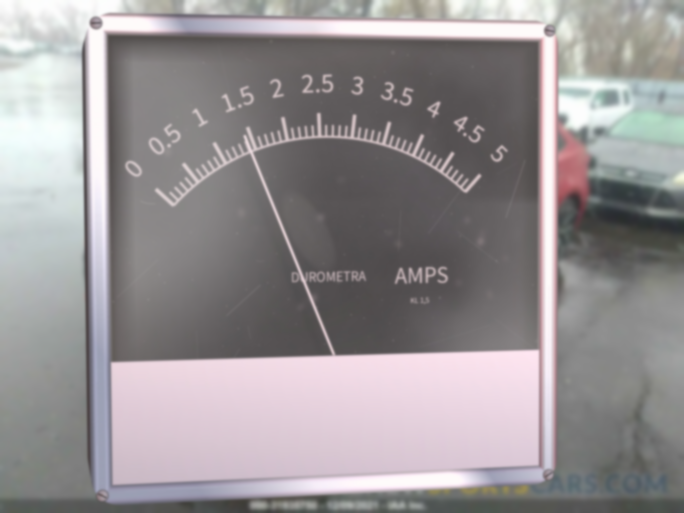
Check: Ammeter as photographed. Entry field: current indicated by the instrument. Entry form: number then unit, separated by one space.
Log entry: 1.4 A
